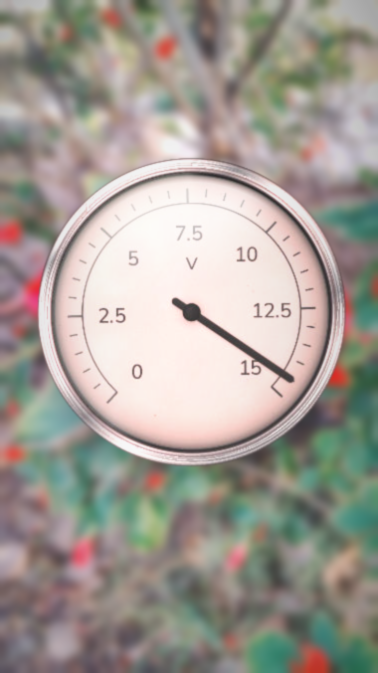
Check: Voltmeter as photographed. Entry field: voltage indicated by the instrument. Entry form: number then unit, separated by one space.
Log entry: 14.5 V
